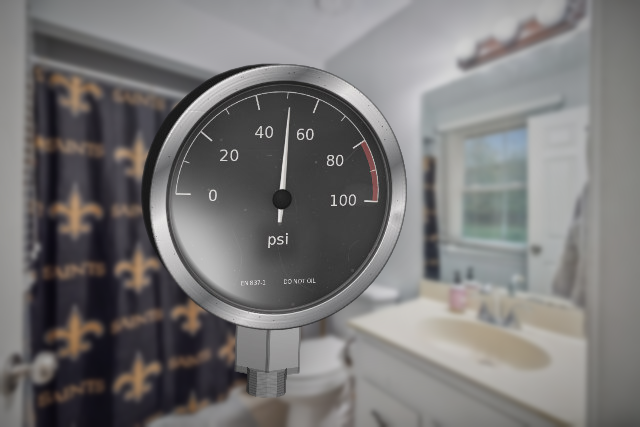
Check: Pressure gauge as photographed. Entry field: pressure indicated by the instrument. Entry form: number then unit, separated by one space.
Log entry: 50 psi
